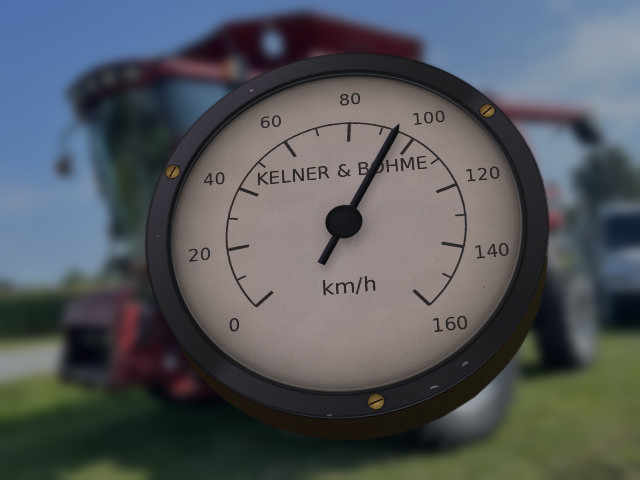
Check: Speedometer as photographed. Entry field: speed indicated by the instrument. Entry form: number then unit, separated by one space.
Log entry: 95 km/h
